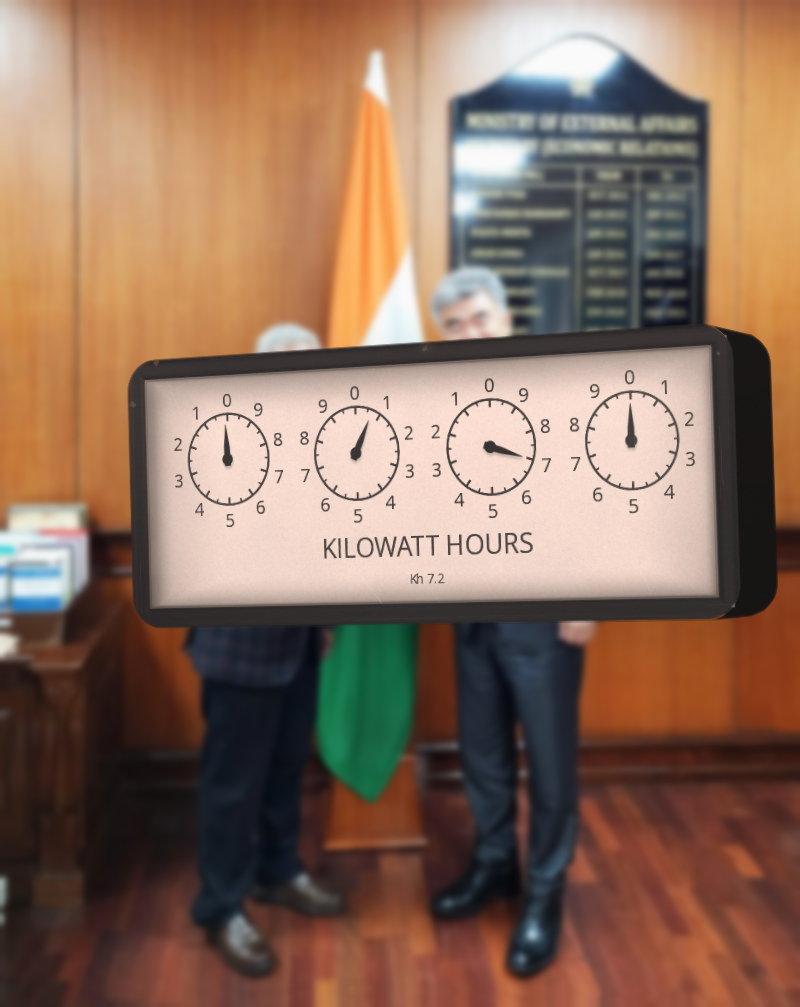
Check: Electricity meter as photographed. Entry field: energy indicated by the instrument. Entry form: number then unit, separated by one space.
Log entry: 70 kWh
